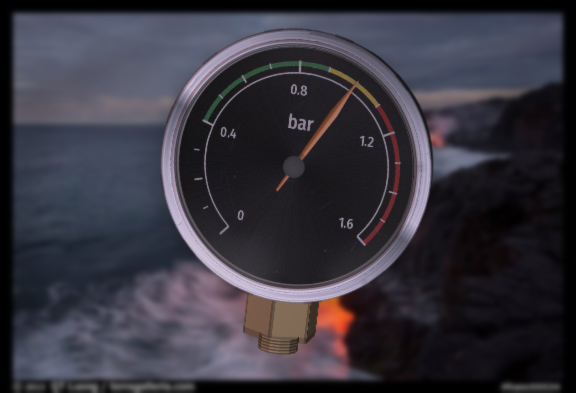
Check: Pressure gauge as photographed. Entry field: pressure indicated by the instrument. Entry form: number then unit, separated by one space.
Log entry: 1 bar
